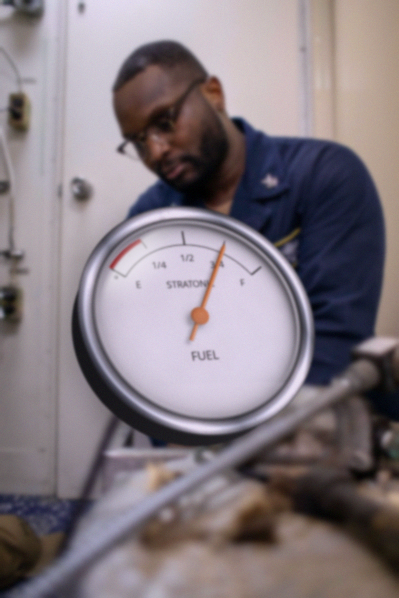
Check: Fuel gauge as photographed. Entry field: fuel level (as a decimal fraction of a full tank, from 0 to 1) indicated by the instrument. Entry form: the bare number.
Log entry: 0.75
